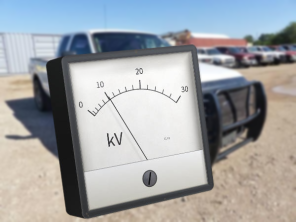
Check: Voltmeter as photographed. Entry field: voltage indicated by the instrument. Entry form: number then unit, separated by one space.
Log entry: 10 kV
